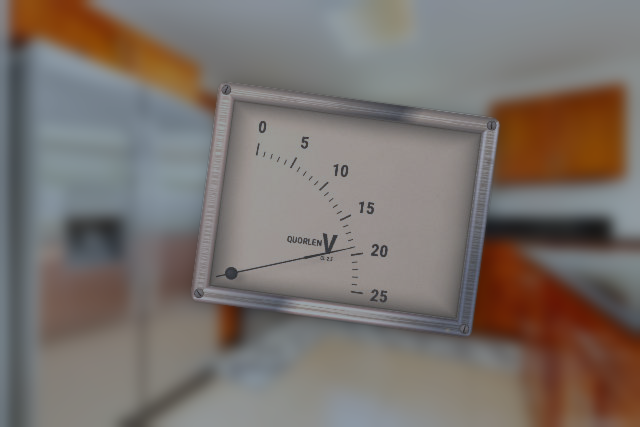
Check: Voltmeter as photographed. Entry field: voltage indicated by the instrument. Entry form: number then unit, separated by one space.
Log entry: 19 V
